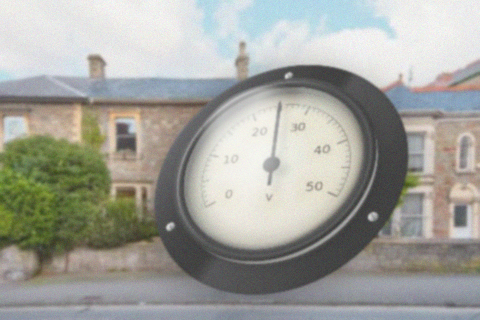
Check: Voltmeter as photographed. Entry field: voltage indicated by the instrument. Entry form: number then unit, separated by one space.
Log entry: 25 V
